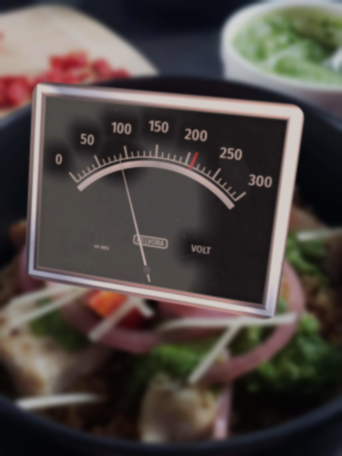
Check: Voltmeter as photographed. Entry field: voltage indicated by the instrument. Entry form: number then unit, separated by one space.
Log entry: 90 V
